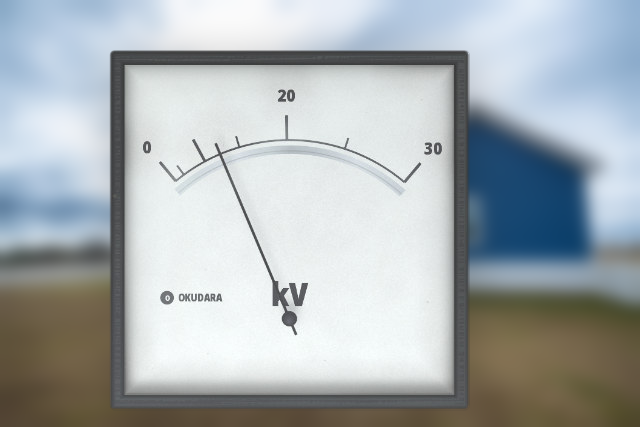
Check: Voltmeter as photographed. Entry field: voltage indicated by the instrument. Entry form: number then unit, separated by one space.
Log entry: 12.5 kV
